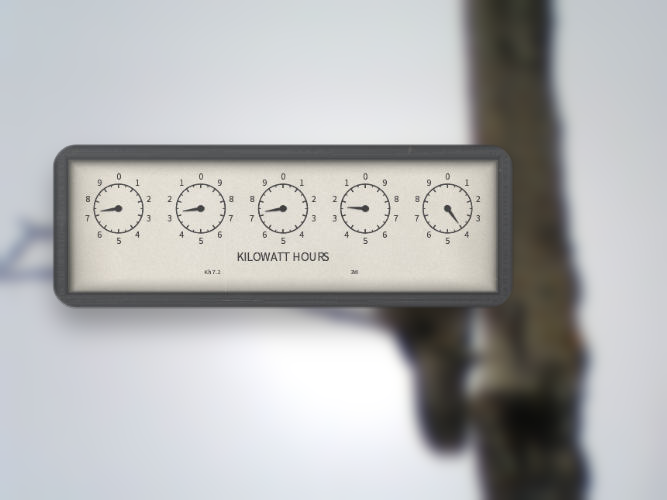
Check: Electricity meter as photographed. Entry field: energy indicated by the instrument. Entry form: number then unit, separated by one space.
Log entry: 72724 kWh
